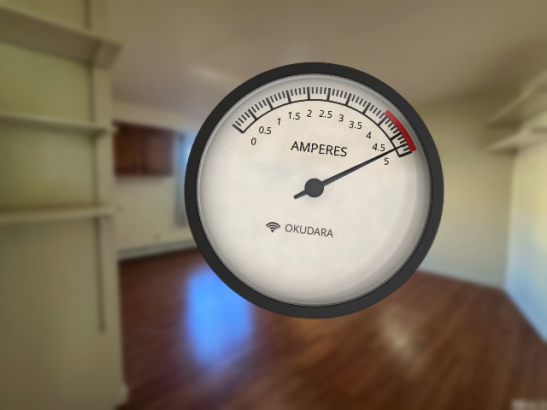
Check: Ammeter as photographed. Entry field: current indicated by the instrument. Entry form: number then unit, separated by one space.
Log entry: 4.8 A
